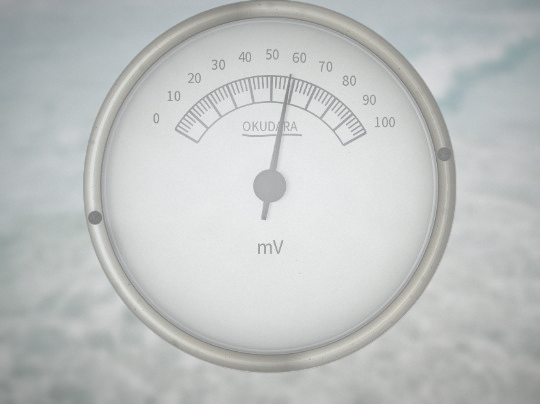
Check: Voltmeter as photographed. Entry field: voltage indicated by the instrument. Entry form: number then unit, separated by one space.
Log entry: 58 mV
